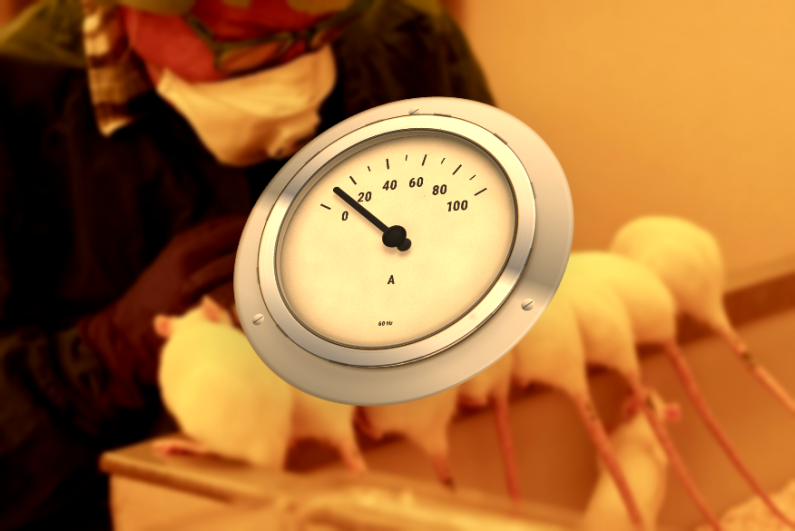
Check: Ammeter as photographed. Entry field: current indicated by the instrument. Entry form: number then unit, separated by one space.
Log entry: 10 A
